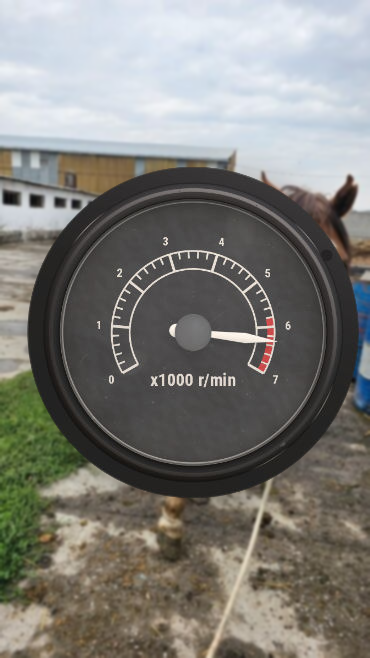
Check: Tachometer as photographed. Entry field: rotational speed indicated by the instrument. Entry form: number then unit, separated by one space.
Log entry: 6300 rpm
